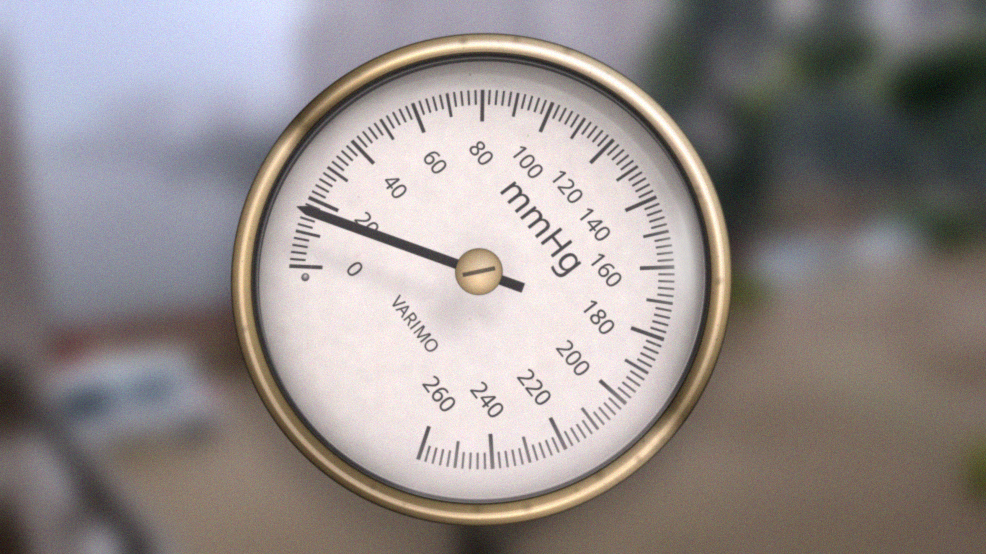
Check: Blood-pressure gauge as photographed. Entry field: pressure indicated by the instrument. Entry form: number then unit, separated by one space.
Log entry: 16 mmHg
